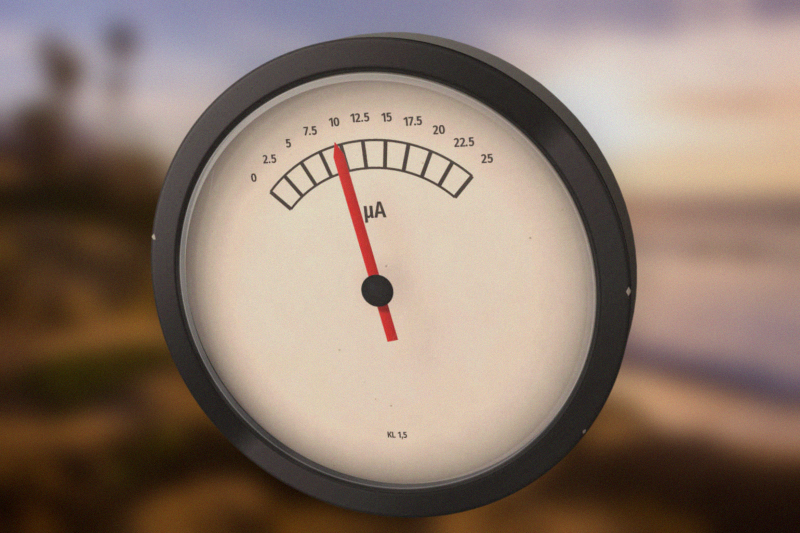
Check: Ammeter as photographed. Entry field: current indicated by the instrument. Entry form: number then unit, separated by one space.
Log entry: 10 µA
